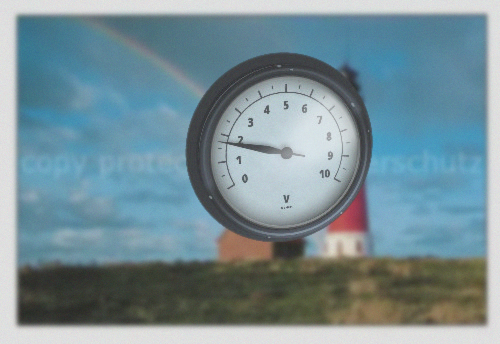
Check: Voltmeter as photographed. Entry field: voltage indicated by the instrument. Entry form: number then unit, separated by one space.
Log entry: 1.75 V
